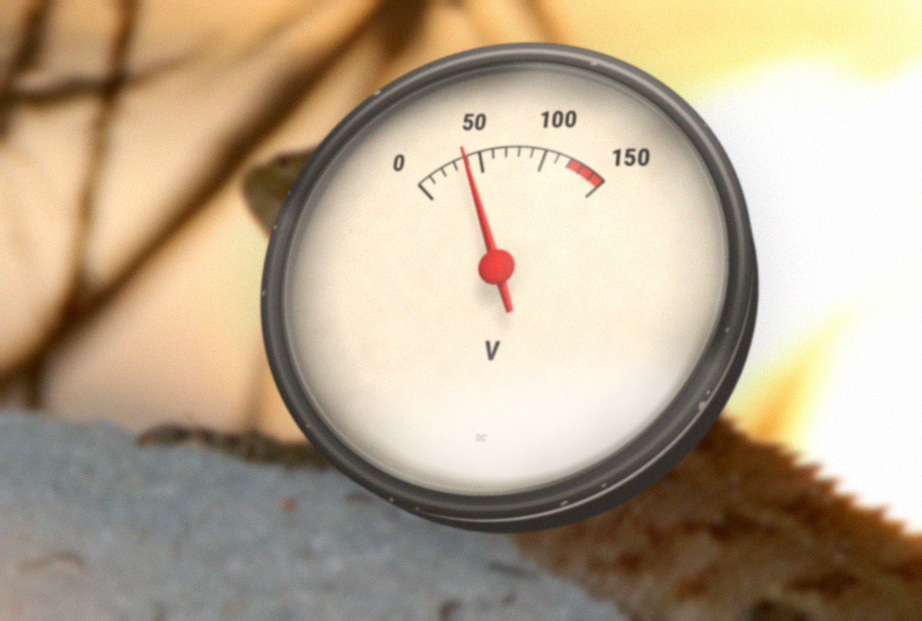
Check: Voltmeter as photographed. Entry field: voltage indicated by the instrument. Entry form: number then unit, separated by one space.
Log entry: 40 V
